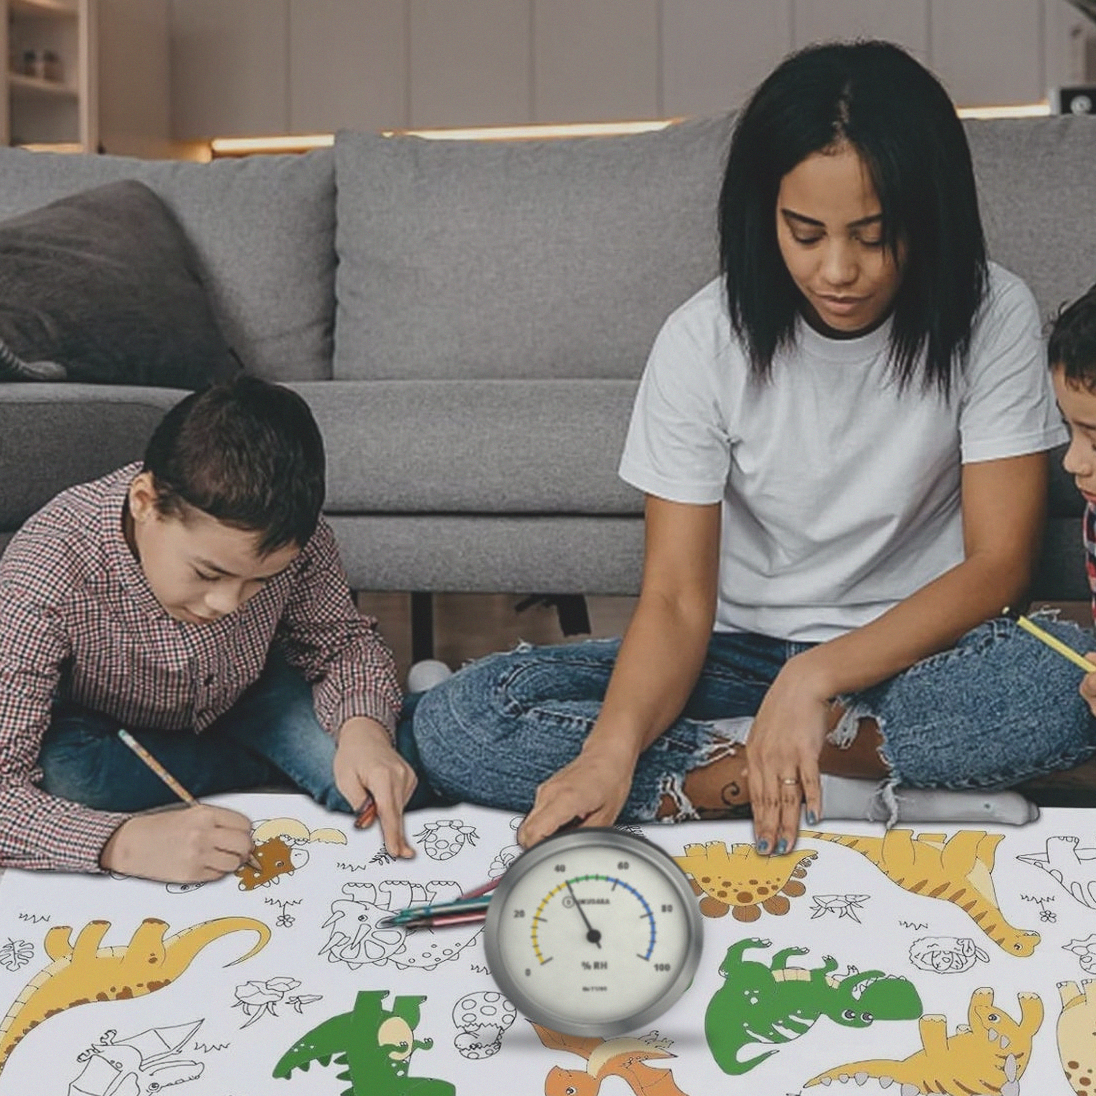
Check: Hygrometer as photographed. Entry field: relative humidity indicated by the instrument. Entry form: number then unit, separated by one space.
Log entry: 40 %
